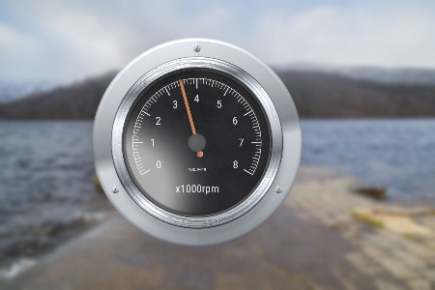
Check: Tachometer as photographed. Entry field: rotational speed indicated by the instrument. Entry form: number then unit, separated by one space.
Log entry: 3500 rpm
